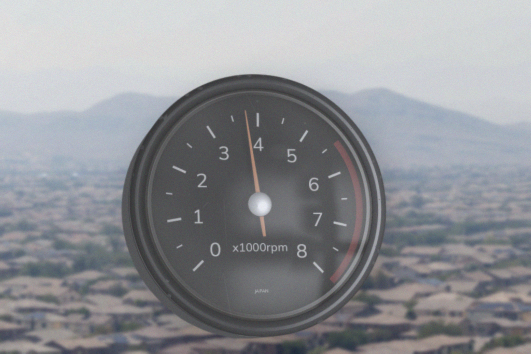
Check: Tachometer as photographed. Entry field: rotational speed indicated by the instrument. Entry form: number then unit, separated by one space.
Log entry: 3750 rpm
